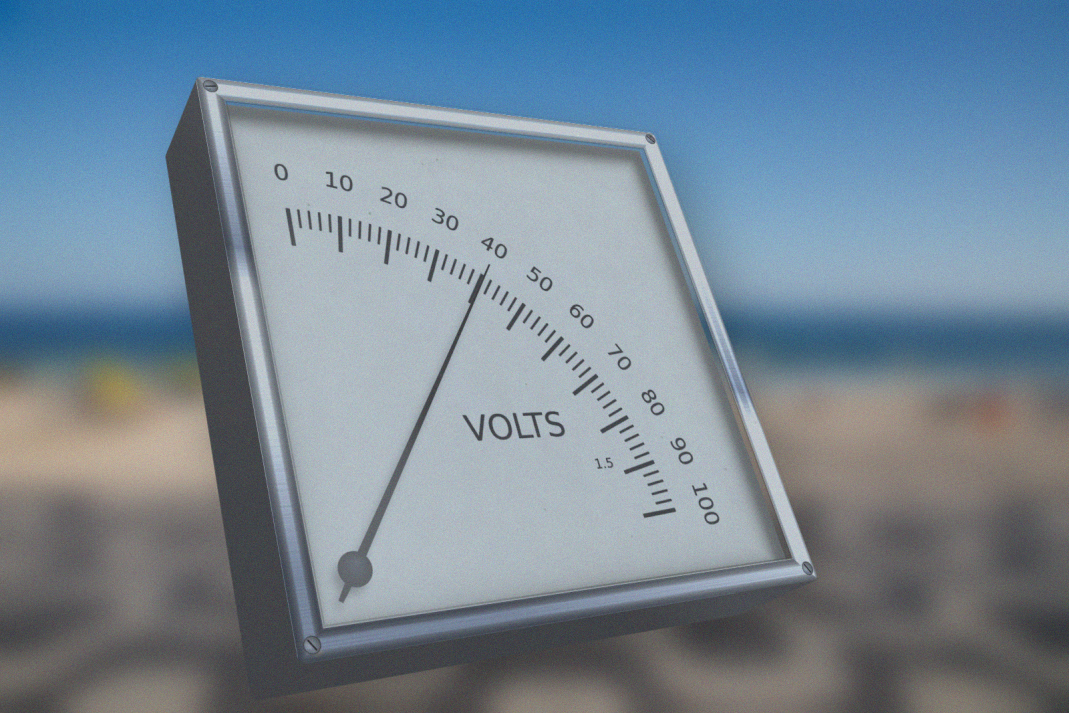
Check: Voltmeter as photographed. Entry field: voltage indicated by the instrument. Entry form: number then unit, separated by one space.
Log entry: 40 V
